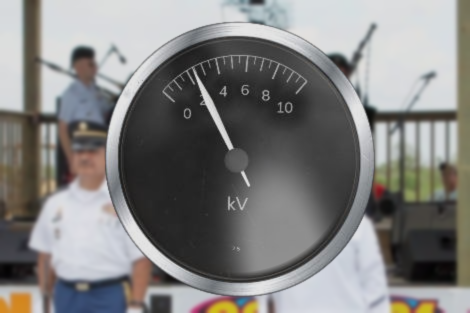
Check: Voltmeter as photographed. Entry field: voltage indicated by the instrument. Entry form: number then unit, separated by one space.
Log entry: 2.5 kV
